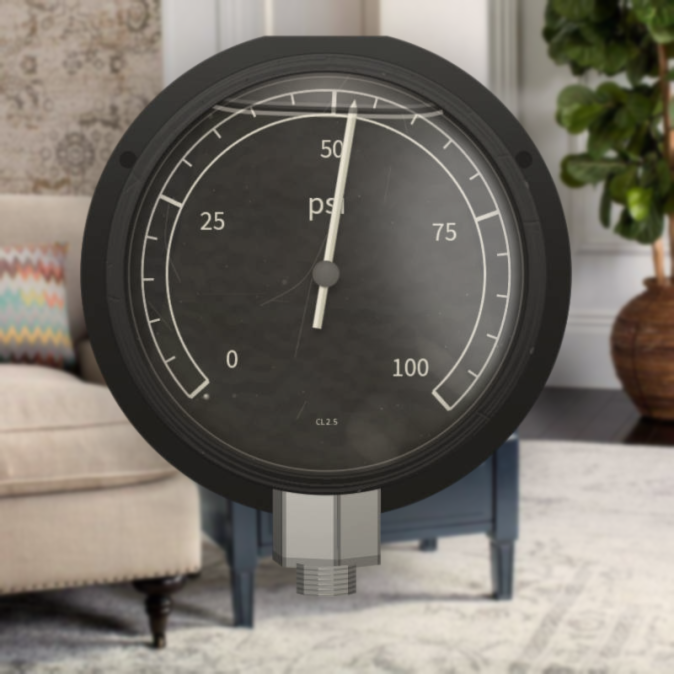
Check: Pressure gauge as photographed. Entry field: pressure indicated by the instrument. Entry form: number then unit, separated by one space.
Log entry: 52.5 psi
